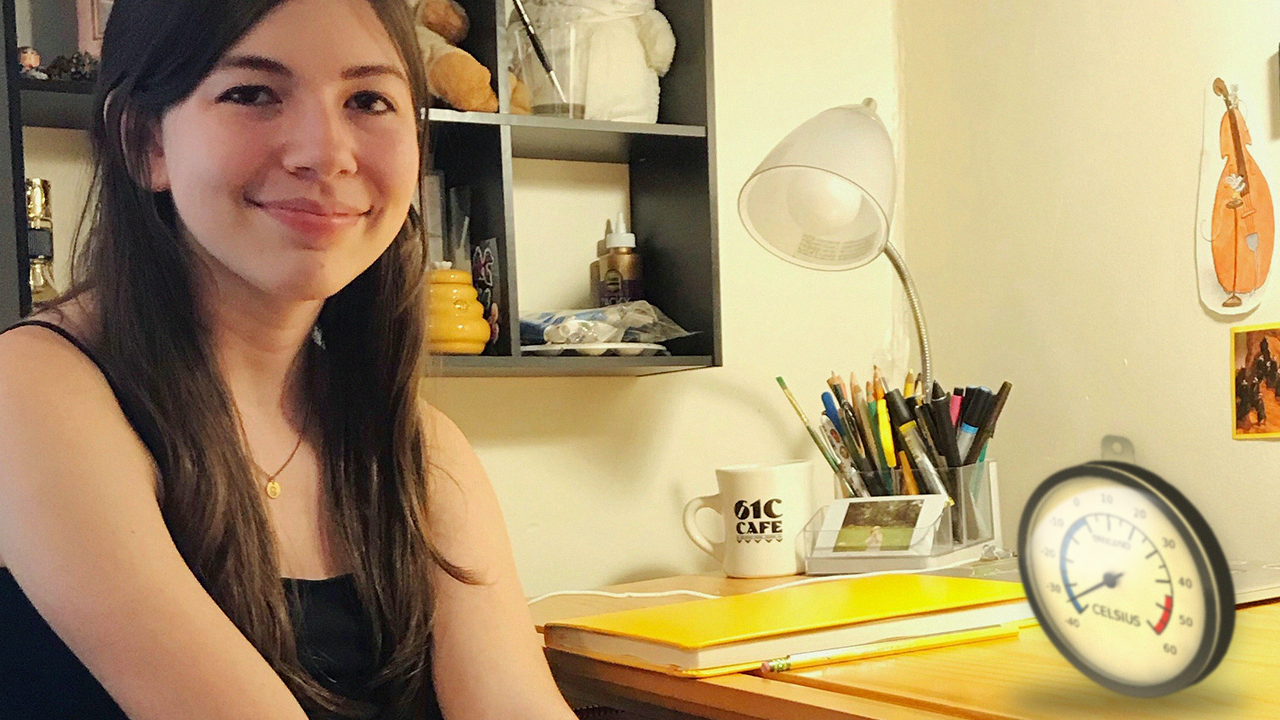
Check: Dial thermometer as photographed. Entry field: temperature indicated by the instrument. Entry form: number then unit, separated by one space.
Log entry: -35 °C
